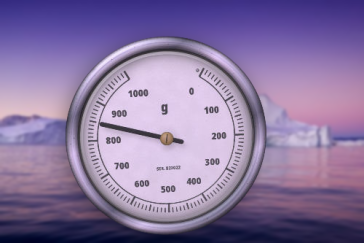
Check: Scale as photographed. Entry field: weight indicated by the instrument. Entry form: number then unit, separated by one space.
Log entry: 850 g
